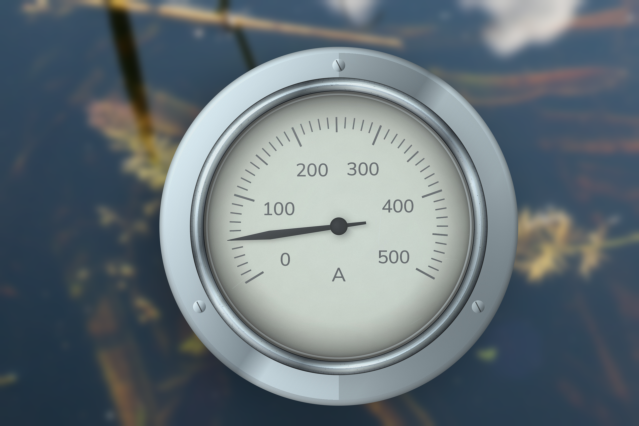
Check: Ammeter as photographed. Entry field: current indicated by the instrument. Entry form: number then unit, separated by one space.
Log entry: 50 A
